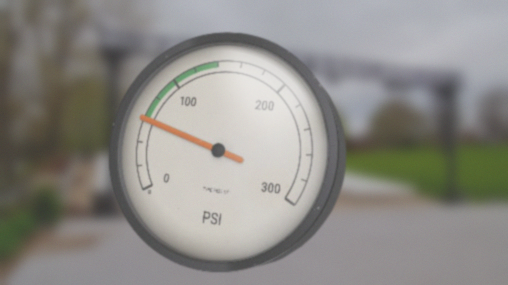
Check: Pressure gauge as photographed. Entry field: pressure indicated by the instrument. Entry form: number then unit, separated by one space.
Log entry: 60 psi
